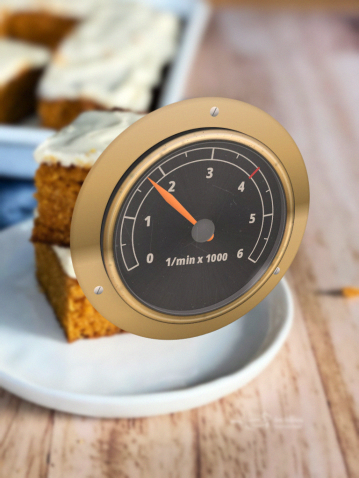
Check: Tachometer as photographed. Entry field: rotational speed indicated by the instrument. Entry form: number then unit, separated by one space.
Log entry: 1750 rpm
